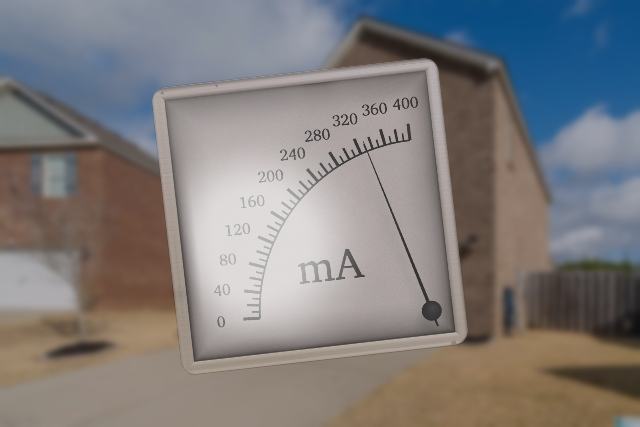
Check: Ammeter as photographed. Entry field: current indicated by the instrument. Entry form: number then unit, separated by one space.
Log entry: 330 mA
